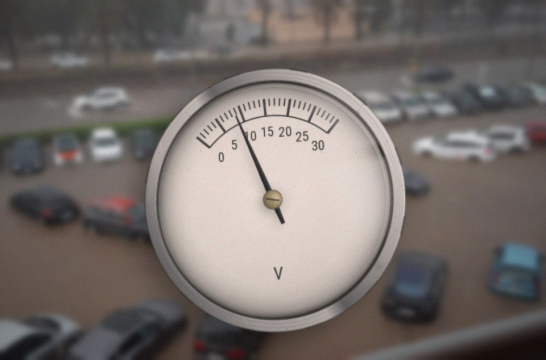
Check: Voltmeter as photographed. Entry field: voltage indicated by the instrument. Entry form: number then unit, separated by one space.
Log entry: 9 V
